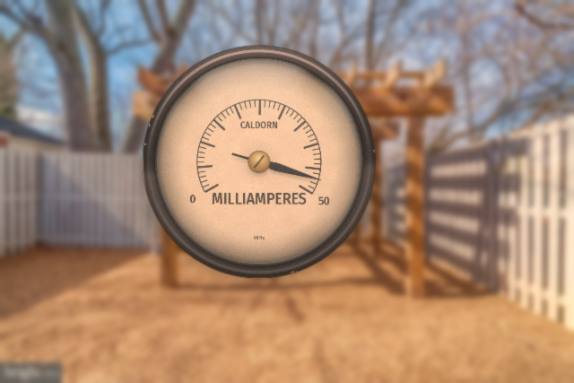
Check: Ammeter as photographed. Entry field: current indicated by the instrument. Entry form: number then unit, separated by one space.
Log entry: 47 mA
